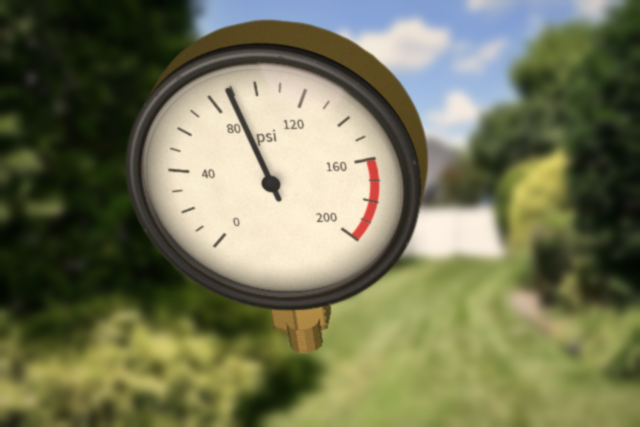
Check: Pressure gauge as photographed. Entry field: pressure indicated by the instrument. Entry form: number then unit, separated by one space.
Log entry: 90 psi
